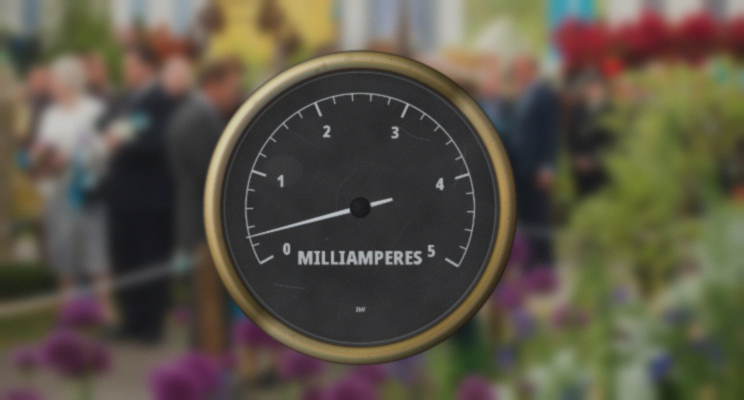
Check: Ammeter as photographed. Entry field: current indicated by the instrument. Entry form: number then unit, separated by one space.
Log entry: 0.3 mA
